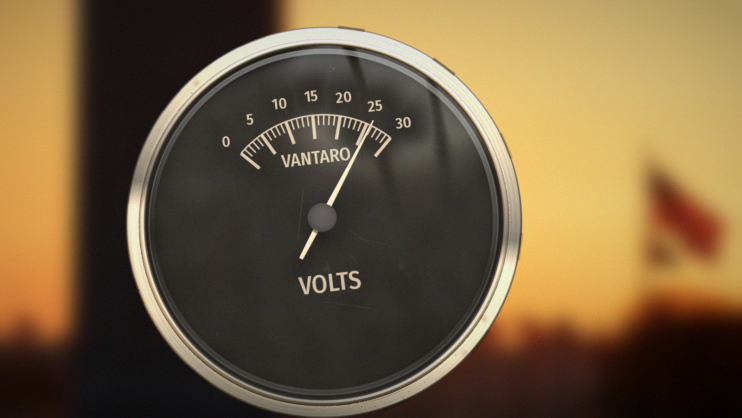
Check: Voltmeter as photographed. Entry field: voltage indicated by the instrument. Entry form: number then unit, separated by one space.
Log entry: 26 V
